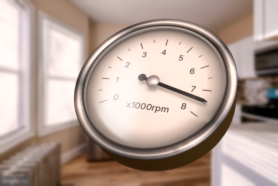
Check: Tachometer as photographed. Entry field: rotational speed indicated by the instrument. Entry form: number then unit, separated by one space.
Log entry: 7500 rpm
